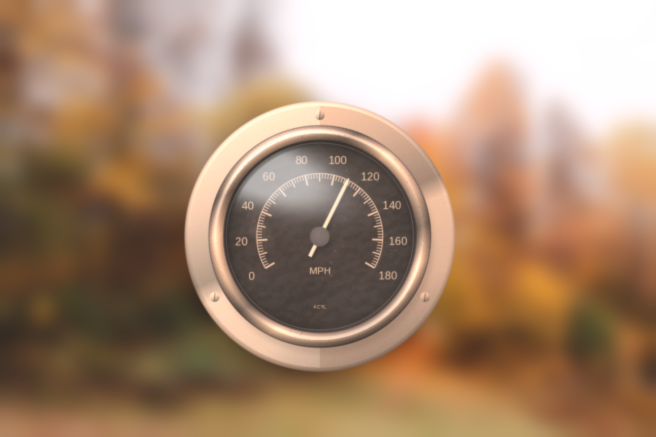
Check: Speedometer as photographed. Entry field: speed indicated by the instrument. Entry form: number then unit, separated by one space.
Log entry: 110 mph
